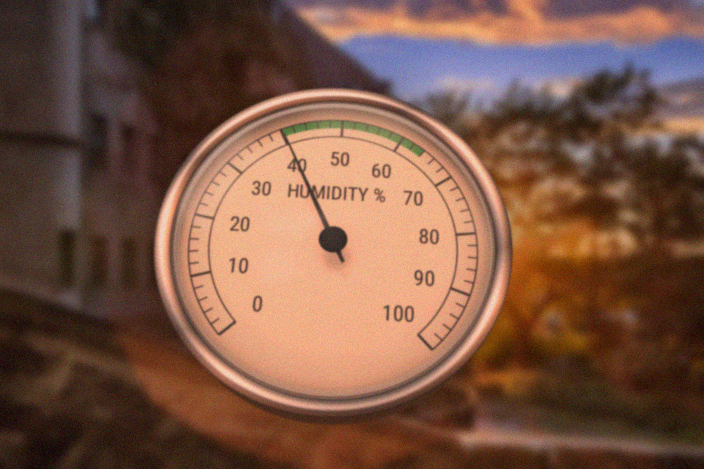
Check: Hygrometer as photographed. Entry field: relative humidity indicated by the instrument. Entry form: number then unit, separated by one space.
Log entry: 40 %
